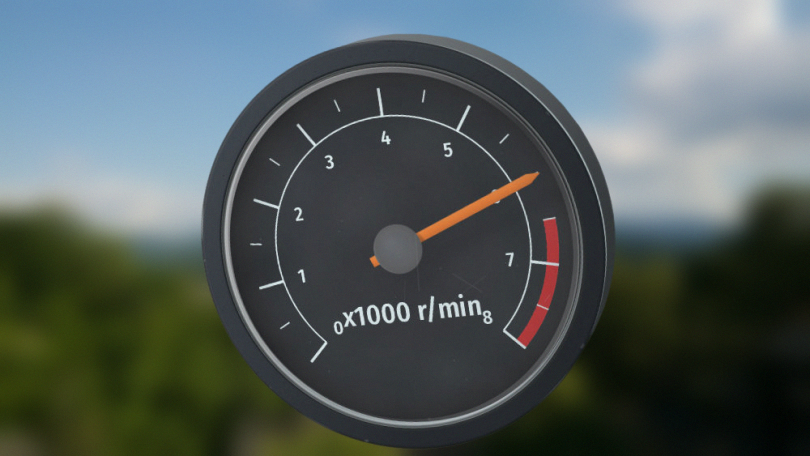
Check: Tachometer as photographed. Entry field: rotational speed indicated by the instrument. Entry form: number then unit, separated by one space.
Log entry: 6000 rpm
